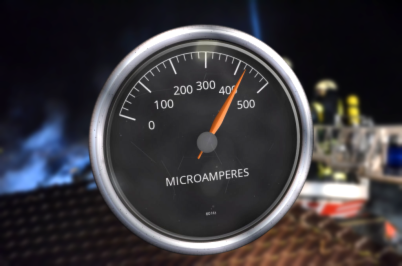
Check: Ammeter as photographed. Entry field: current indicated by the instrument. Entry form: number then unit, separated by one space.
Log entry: 420 µA
